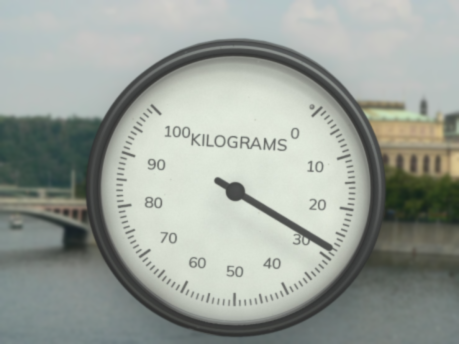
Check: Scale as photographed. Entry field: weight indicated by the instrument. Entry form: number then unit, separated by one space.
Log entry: 28 kg
